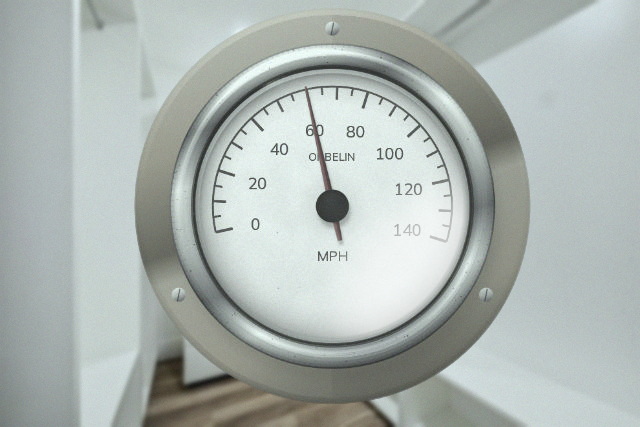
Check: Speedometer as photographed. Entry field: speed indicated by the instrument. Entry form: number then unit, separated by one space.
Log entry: 60 mph
